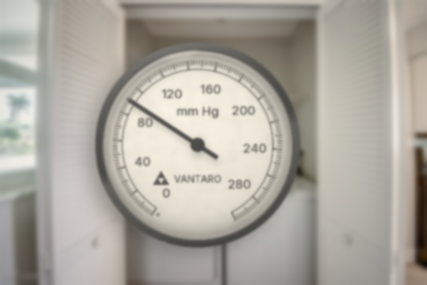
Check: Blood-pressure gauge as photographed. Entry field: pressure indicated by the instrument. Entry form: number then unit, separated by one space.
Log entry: 90 mmHg
